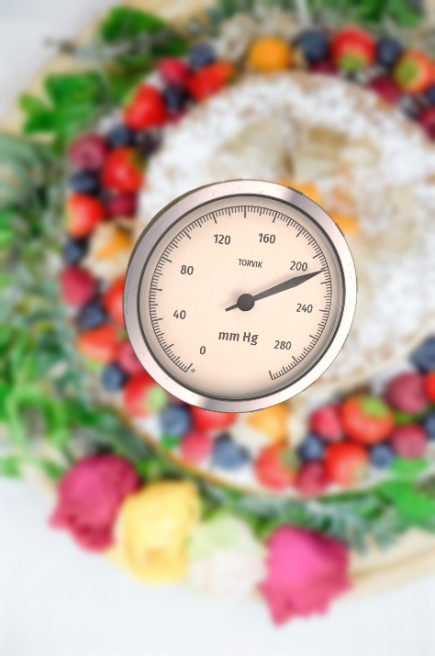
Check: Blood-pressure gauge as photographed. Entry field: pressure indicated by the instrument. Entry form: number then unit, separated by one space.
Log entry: 210 mmHg
